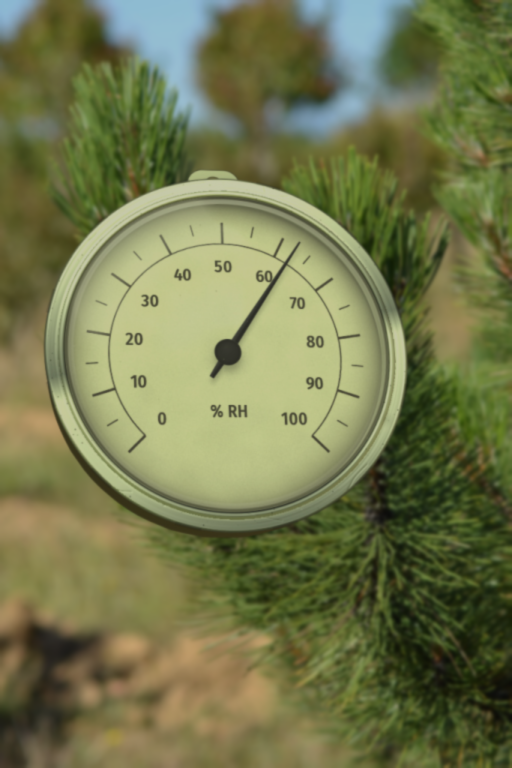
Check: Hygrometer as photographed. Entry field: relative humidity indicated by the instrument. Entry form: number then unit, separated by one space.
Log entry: 62.5 %
